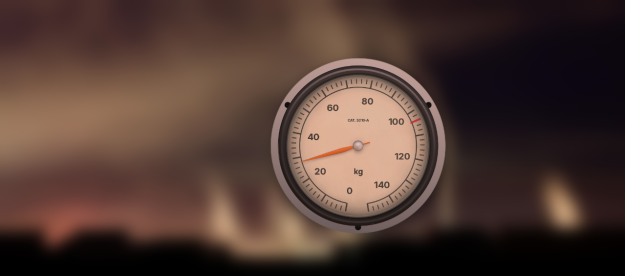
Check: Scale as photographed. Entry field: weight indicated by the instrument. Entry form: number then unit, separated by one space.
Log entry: 28 kg
